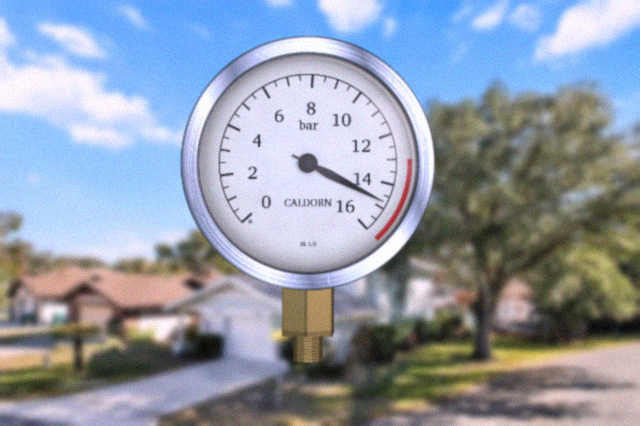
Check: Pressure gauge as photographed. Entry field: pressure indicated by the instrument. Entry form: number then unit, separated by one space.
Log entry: 14.75 bar
